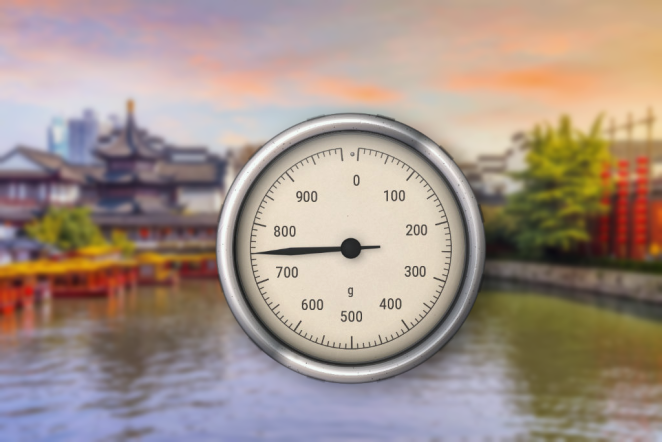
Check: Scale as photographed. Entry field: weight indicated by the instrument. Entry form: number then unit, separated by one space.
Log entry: 750 g
